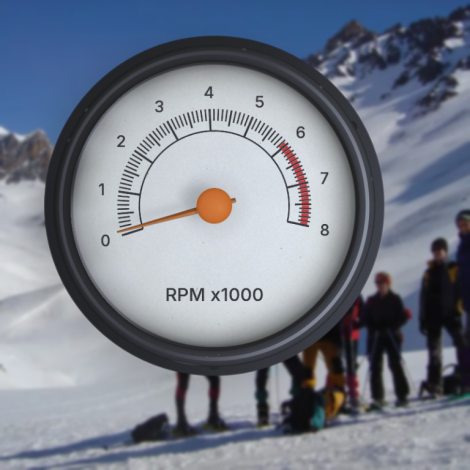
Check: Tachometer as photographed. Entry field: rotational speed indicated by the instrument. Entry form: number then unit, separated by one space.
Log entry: 100 rpm
